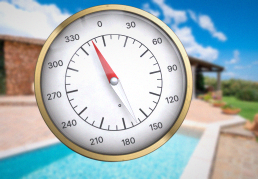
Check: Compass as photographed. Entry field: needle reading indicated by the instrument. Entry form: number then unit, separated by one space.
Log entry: 345 °
